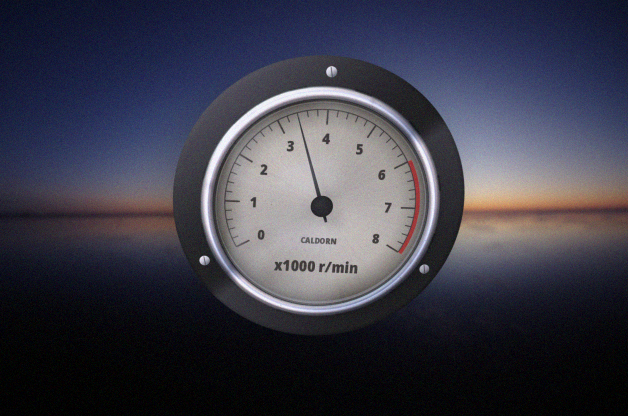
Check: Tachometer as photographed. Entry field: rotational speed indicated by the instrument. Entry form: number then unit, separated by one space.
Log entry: 3400 rpm
